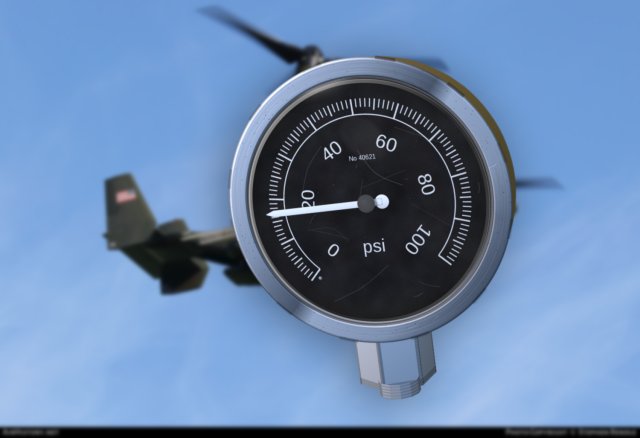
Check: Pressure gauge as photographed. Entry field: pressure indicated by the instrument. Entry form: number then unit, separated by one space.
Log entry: 17 psi
